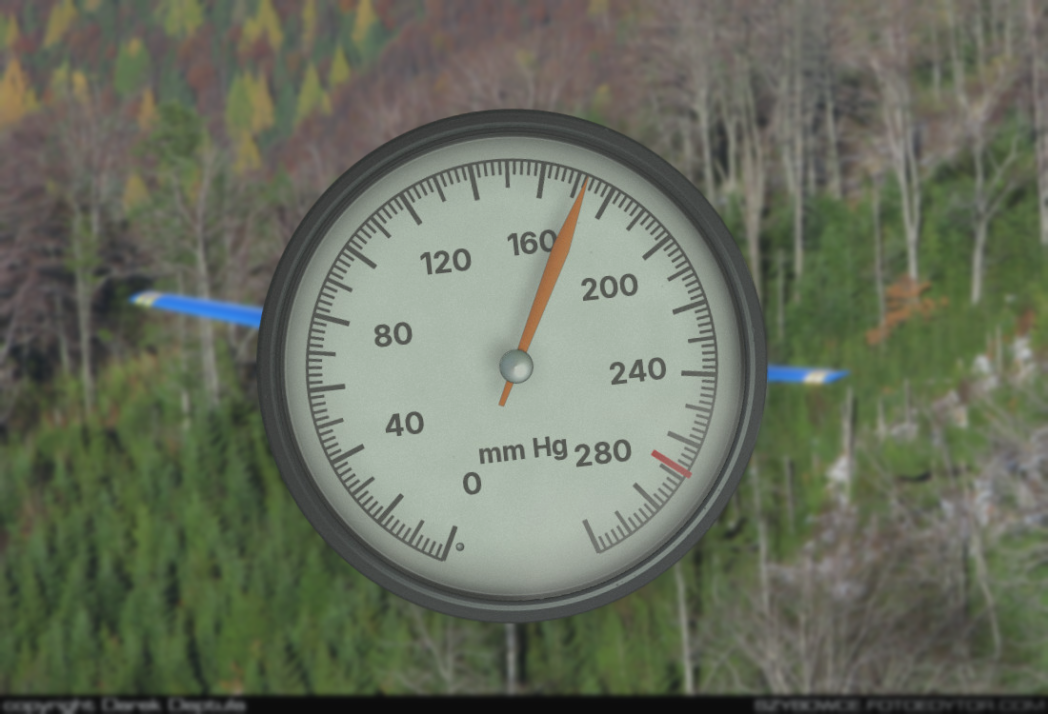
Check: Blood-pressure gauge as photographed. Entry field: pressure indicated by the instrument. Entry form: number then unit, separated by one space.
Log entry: 172 mmHg
